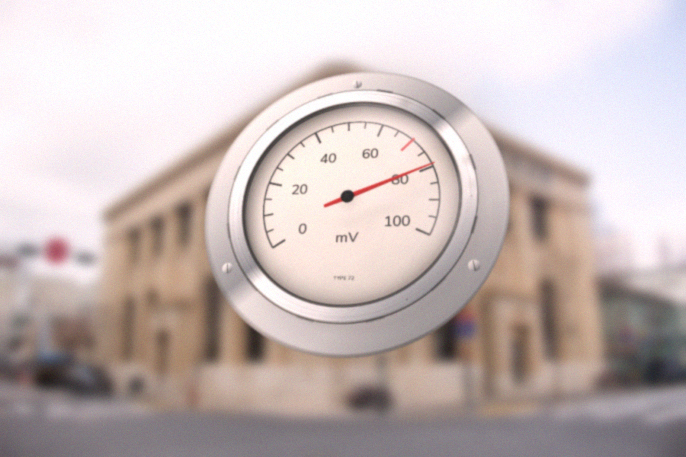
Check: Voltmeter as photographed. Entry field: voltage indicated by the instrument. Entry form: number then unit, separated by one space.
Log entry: 80 mV
